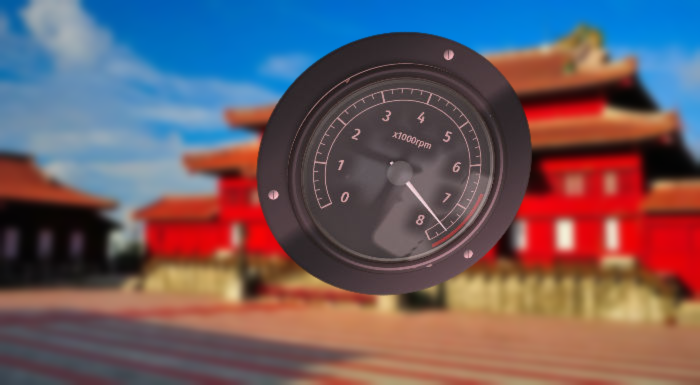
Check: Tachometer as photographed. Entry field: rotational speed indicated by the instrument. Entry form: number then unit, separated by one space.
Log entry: 7600 rpm
